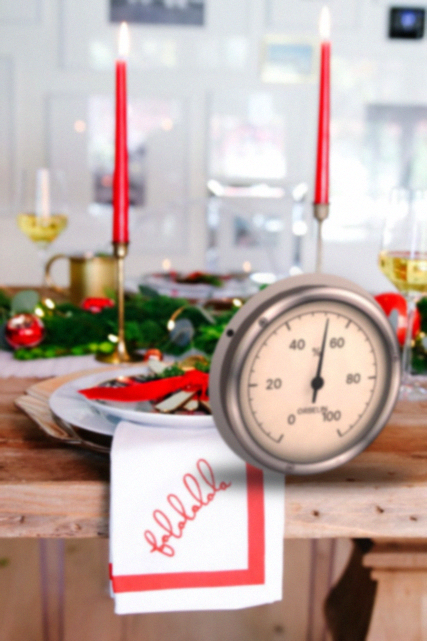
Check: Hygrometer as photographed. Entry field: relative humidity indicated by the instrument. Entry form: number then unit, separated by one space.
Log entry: 52 %
